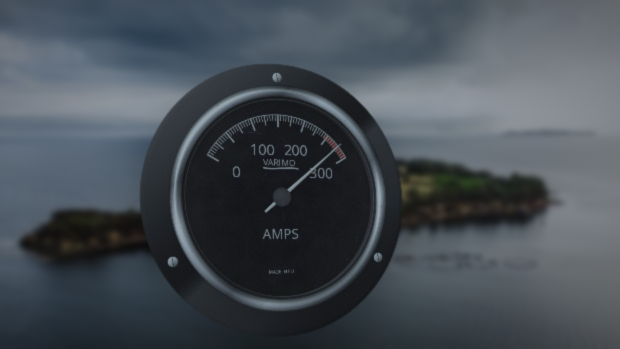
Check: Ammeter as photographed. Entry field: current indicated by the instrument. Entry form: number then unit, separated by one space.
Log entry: 275 A
